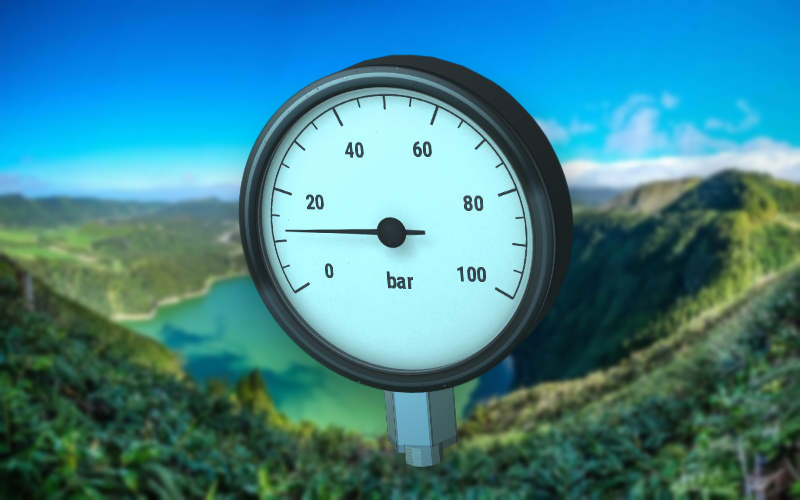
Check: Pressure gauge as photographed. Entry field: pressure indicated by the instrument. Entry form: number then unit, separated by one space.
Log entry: 12.5 bar
